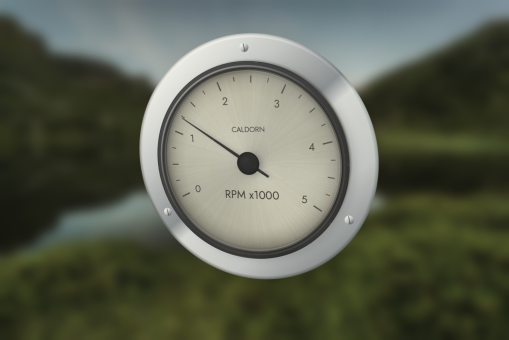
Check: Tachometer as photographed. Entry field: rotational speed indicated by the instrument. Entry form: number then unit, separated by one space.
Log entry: 1250 rpm
